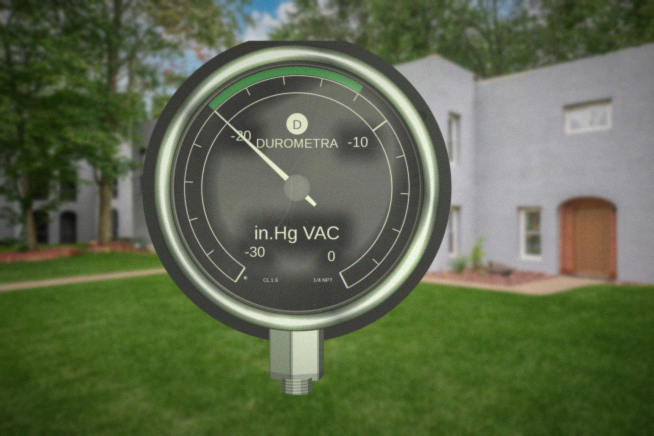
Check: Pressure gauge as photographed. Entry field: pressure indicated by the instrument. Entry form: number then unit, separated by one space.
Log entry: -20 inHg
